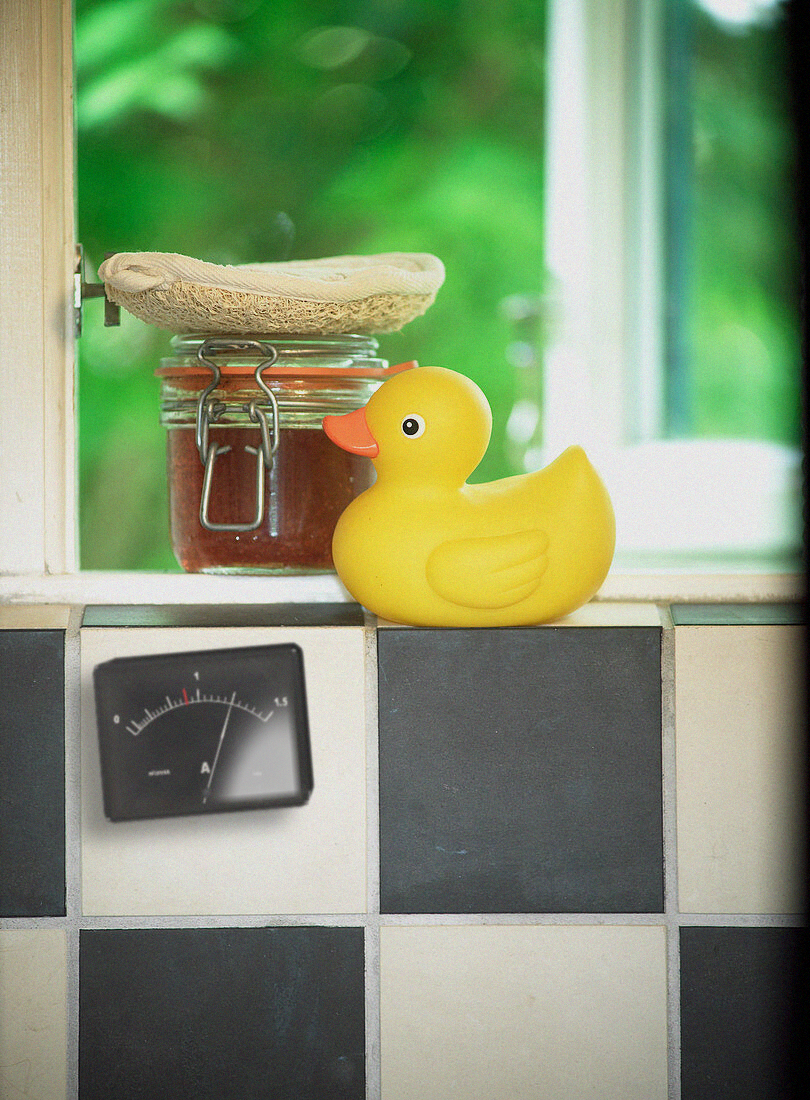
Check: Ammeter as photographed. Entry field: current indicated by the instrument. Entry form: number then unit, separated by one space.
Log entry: 1.25 A
